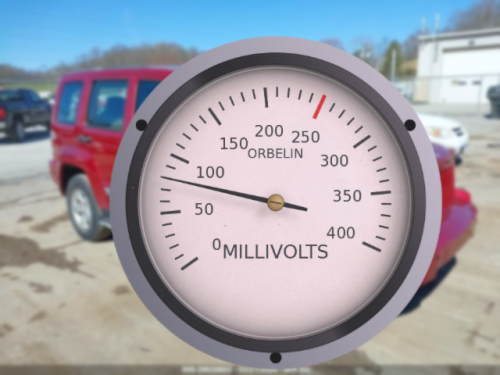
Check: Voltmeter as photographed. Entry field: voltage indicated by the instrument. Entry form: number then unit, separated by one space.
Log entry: 80 mV
